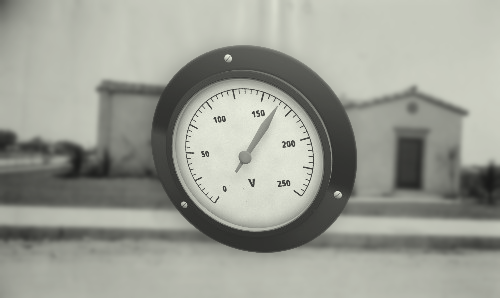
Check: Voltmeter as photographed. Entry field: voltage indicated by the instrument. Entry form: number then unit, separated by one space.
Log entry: 165 V
